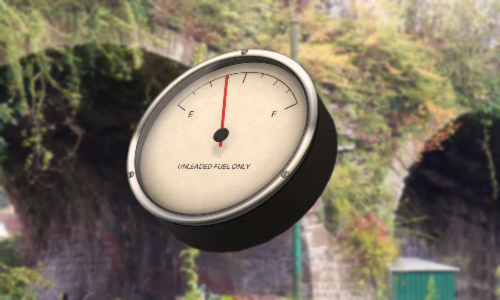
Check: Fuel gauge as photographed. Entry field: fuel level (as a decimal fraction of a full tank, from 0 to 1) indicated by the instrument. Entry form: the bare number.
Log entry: 0.375
